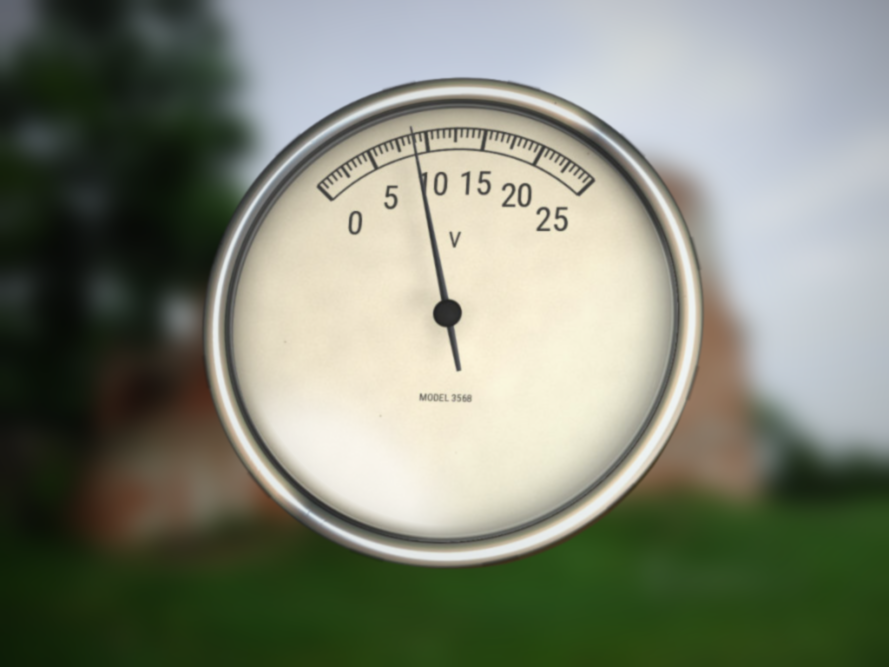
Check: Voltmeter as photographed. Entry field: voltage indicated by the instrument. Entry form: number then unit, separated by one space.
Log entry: 9 V
